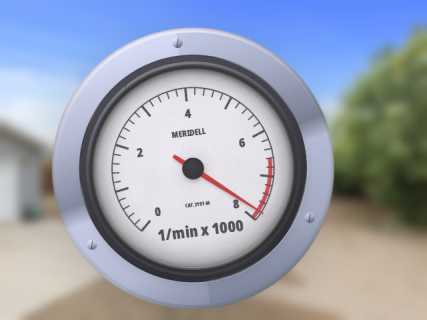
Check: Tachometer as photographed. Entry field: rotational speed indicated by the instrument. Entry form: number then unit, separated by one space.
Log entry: 7800 rpm
